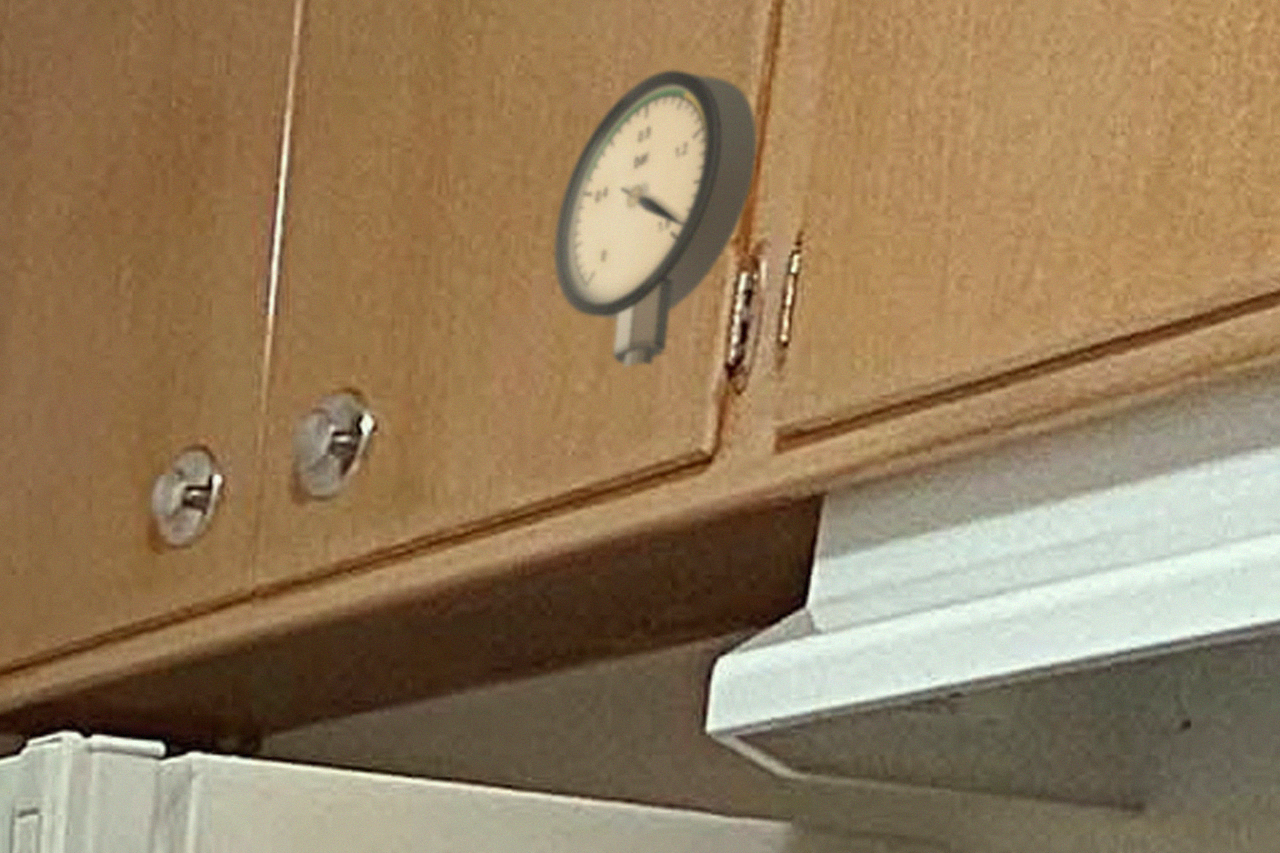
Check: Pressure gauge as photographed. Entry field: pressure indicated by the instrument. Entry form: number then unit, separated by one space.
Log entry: 1.55 bar
